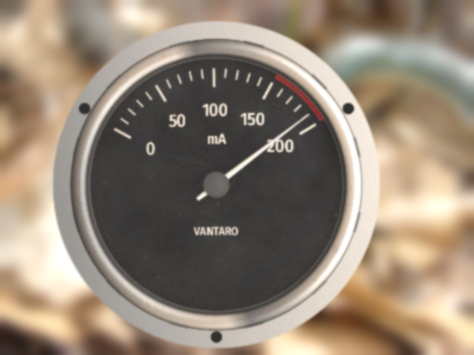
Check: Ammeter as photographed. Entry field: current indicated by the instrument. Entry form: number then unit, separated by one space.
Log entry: 190 mA
